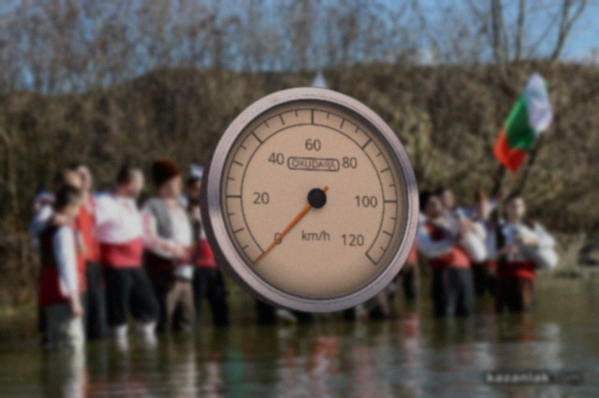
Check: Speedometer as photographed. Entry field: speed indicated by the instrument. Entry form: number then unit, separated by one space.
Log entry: 0 km/h
